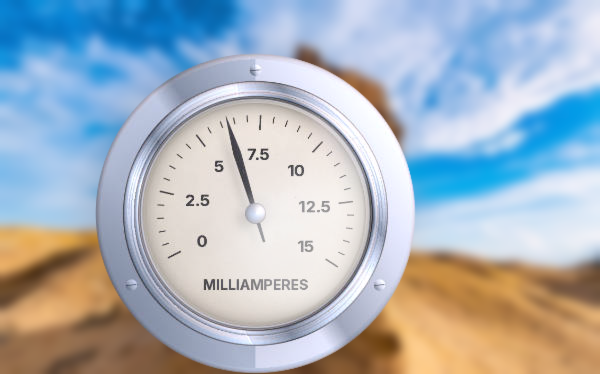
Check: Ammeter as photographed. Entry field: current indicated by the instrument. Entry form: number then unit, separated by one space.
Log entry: 6.25 mA
